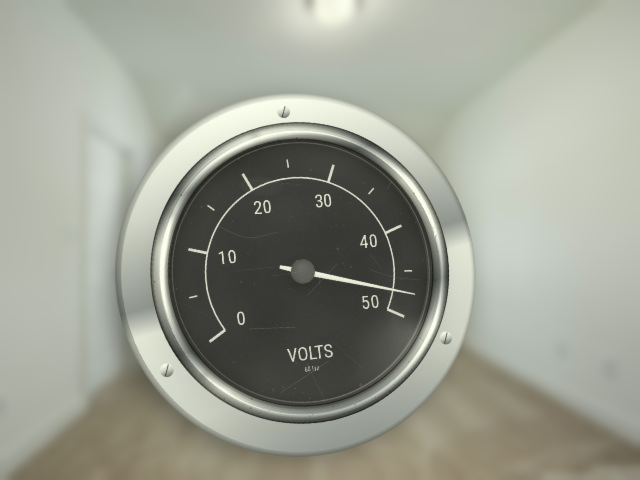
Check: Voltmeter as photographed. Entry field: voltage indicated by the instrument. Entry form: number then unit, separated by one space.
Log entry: 47.5 V
